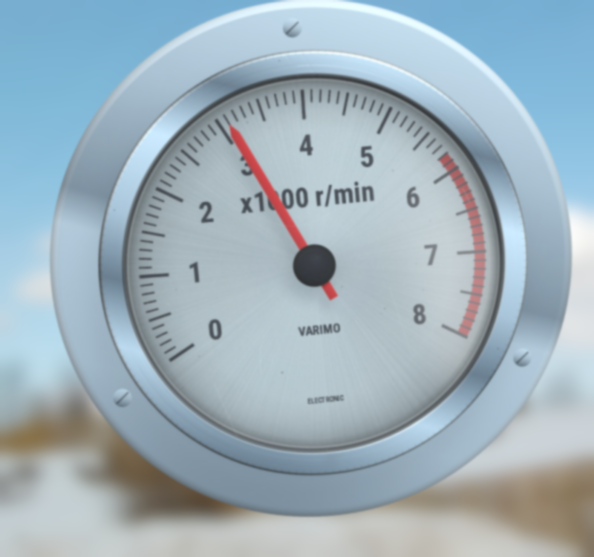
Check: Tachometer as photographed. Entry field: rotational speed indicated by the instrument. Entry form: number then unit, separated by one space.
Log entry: 3100 rpm
